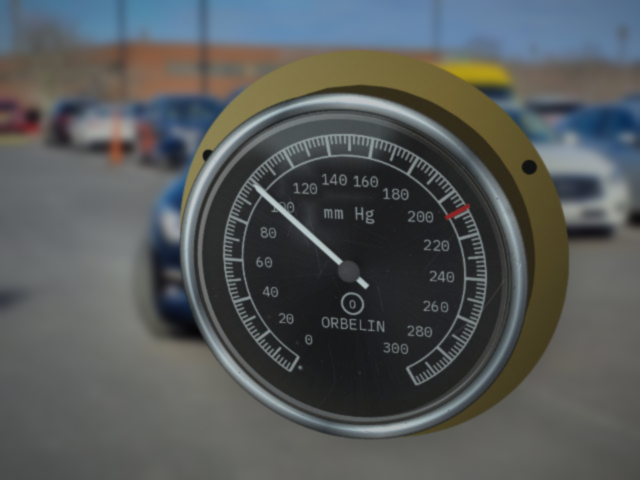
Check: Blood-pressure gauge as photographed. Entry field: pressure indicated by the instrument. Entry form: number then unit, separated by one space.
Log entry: 100 mmHg
